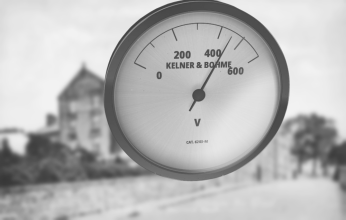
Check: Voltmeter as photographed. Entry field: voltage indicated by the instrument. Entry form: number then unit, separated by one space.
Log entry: 450 V
